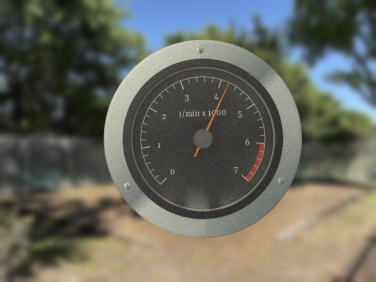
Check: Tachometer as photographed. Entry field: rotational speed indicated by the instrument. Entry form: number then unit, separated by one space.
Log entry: 4200 rpm
